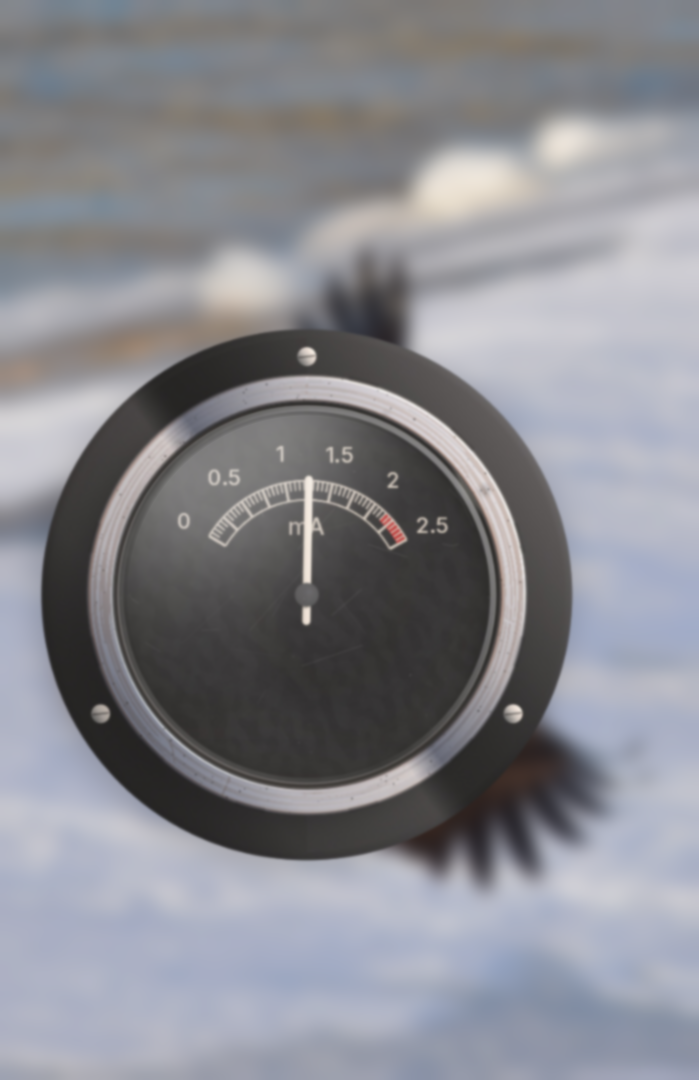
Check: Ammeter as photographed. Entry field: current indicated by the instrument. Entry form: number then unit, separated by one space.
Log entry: 1.25 mA
